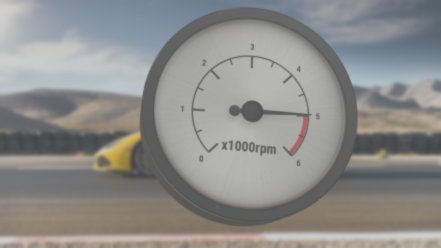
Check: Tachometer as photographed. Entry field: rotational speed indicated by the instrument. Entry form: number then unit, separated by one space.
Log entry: 5000 rpm
